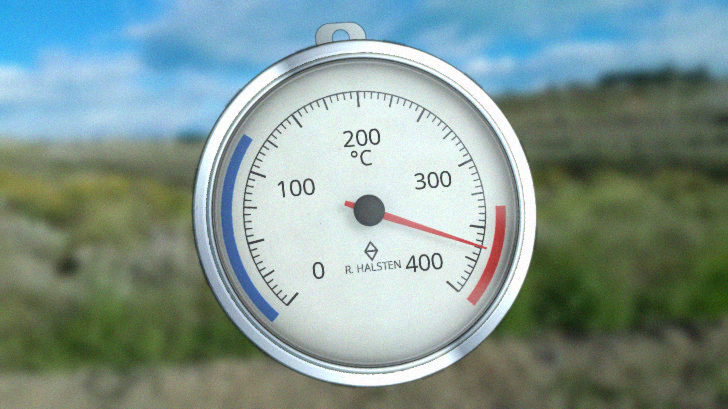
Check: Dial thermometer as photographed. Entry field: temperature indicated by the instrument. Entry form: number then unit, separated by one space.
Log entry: 365 °C
